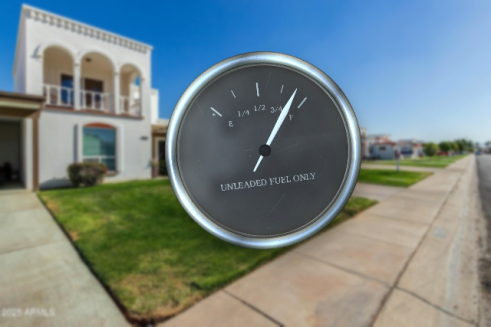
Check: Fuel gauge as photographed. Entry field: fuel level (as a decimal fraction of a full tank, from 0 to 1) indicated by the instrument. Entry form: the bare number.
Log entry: 0.875
